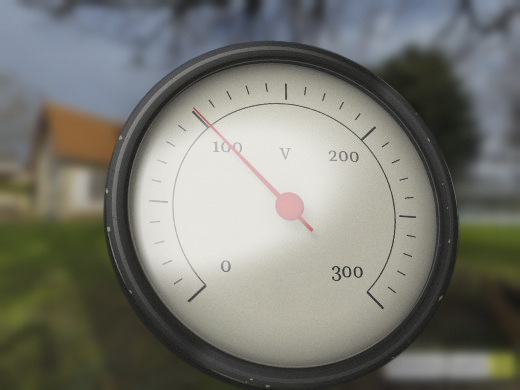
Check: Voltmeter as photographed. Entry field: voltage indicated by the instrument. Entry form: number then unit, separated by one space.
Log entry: 100 V
